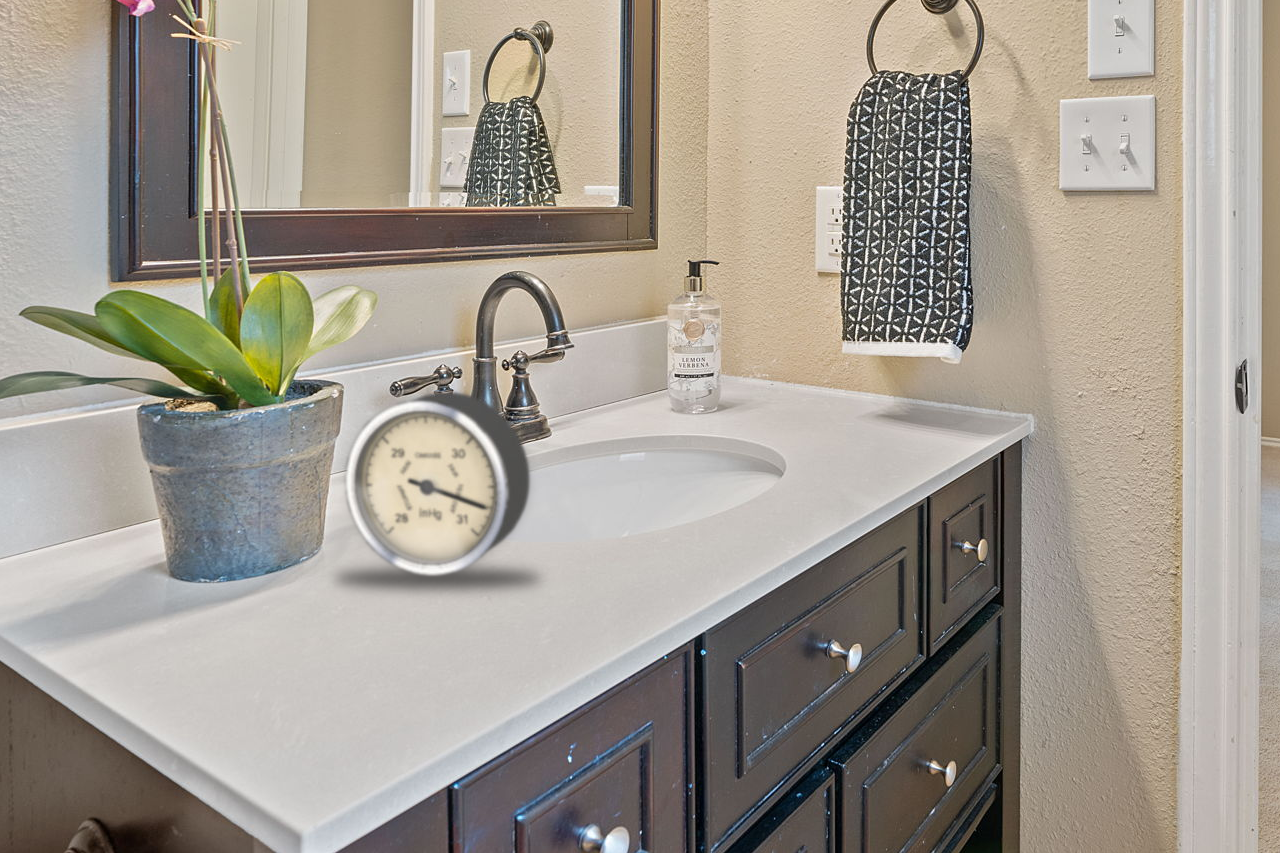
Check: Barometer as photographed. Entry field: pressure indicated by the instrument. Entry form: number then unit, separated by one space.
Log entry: 30.7 inHg
